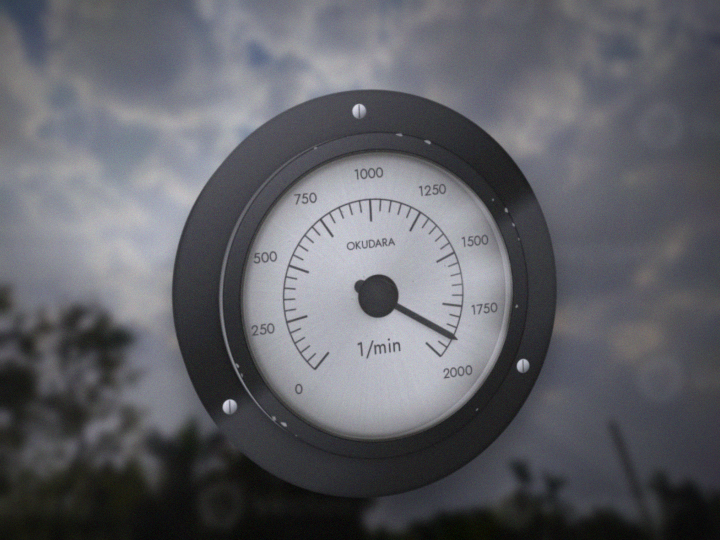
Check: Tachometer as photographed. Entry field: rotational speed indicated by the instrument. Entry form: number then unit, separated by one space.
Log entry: 1900 rpm
